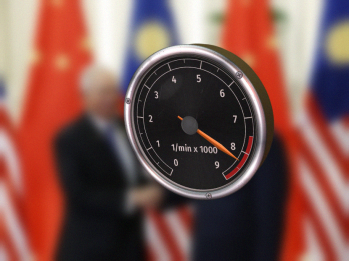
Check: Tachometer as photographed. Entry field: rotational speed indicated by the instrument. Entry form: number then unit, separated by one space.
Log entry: 8250 rpm
